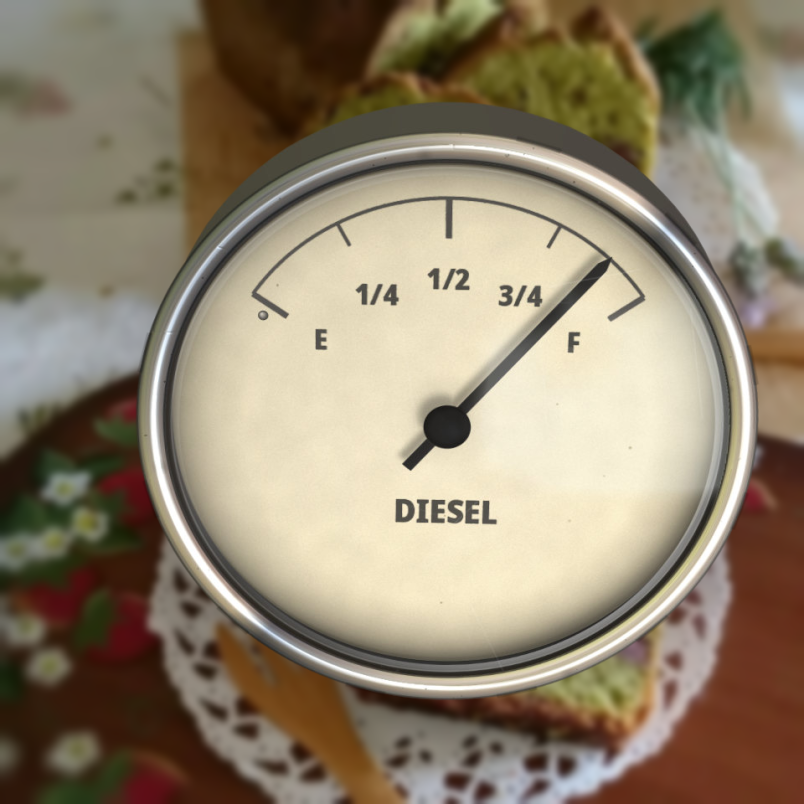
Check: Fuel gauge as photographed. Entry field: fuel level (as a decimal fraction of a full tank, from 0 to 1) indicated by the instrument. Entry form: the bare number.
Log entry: 0.875
